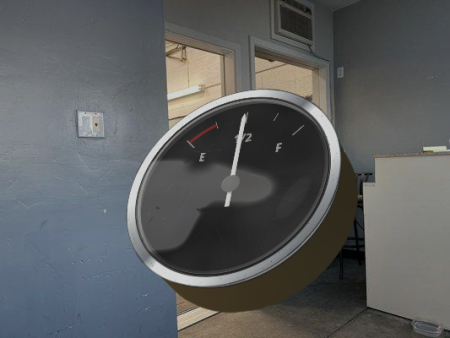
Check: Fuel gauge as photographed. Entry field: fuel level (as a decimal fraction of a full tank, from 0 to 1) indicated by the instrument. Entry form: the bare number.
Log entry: 0.5
